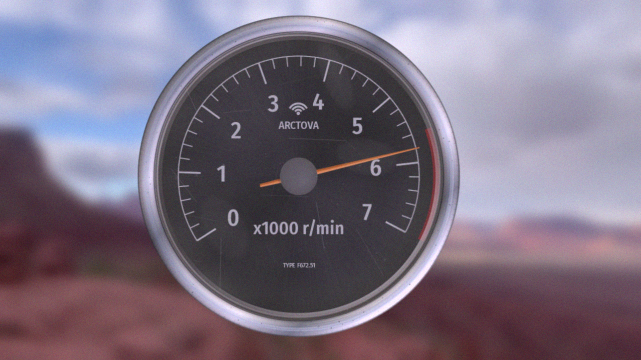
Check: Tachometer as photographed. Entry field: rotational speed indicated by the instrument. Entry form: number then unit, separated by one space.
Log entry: 5800 rpm
